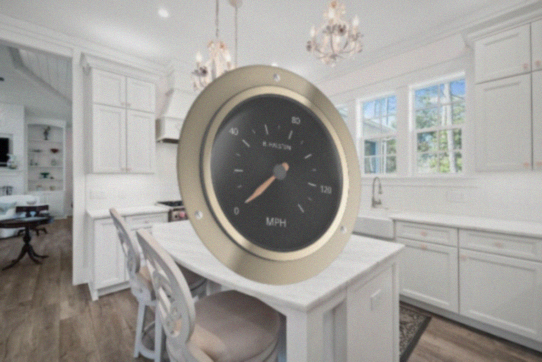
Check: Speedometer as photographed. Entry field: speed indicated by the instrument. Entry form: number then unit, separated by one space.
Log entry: 0 mph
